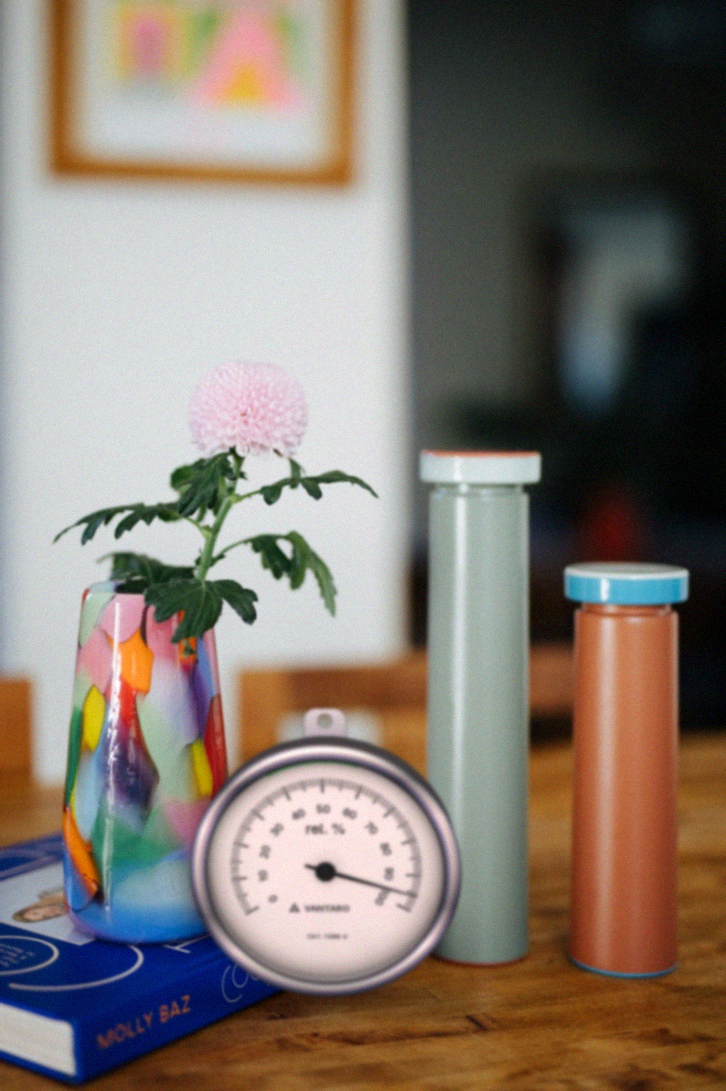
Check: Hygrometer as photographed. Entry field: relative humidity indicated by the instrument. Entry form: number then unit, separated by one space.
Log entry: 95 %
